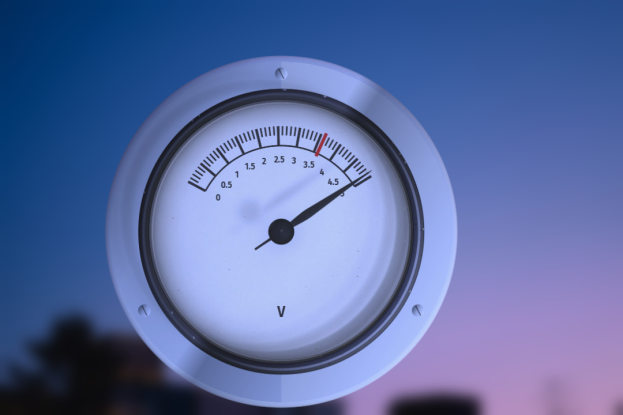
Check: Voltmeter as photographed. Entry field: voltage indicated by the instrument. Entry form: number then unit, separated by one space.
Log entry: 4.9 V
